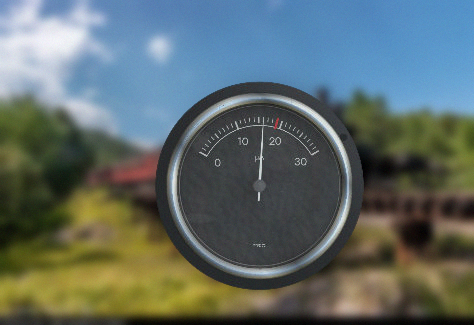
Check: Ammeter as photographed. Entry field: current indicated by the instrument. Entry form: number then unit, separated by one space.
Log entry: 16 µA
